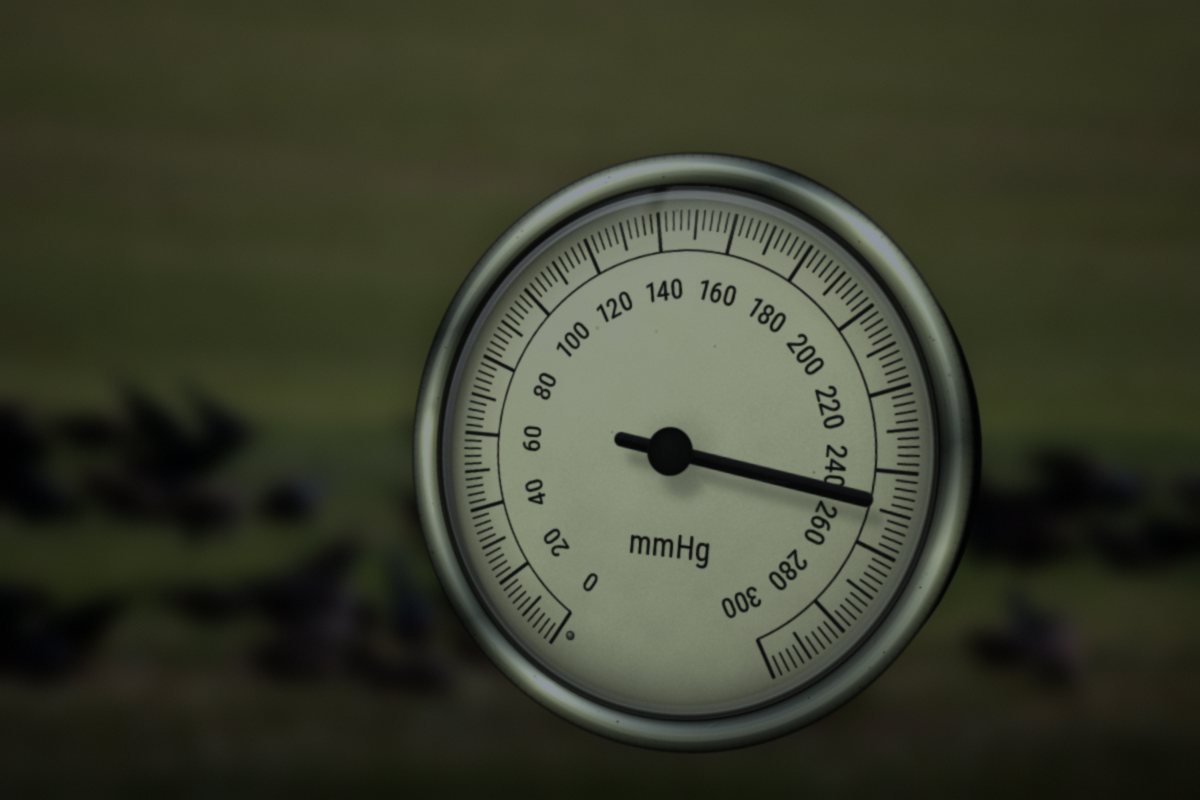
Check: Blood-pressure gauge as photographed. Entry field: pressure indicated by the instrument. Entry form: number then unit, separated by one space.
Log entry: 248 mmHg
